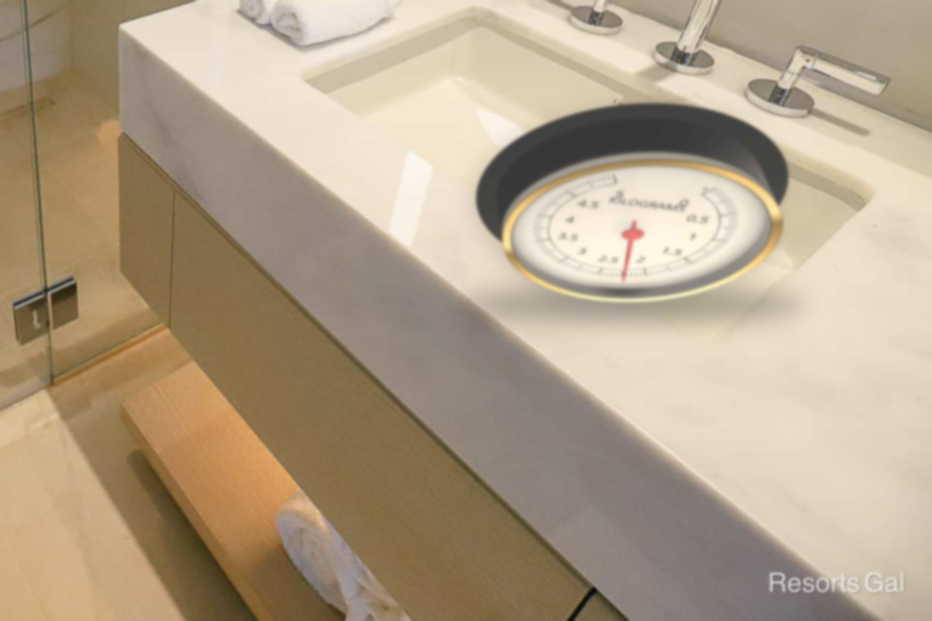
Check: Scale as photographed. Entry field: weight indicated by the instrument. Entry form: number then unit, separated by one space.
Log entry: 2.25 kg
